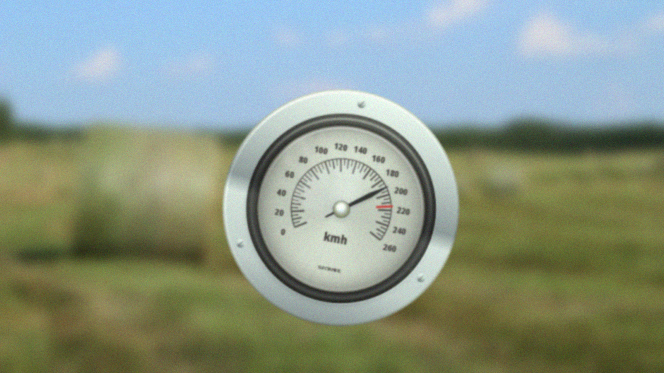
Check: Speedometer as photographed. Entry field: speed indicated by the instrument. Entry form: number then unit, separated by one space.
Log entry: 190 km/h
